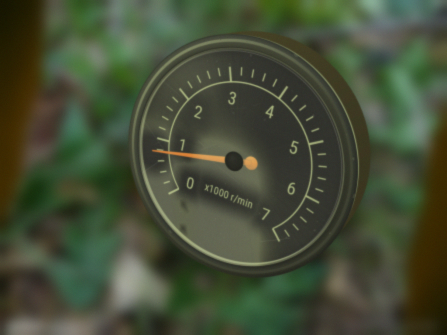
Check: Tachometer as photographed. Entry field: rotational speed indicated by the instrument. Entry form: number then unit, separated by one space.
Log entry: 800 rpm
